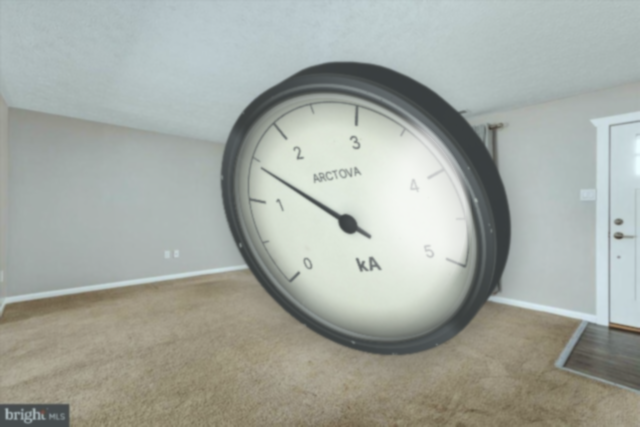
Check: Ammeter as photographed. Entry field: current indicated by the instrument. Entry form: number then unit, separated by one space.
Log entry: 1.5 kA
